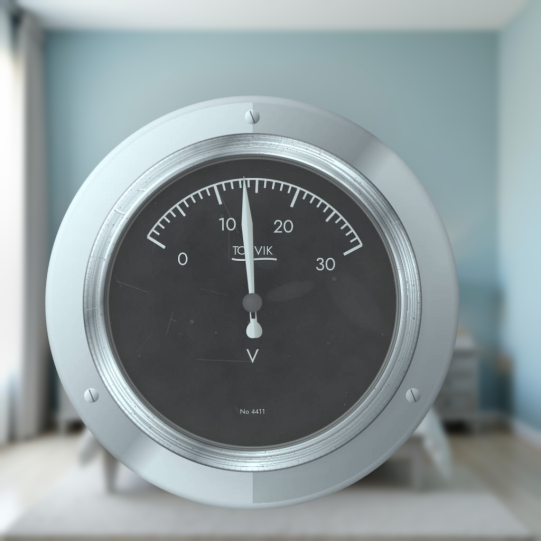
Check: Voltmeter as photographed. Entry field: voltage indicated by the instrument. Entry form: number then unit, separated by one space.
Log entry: 13.5 V
